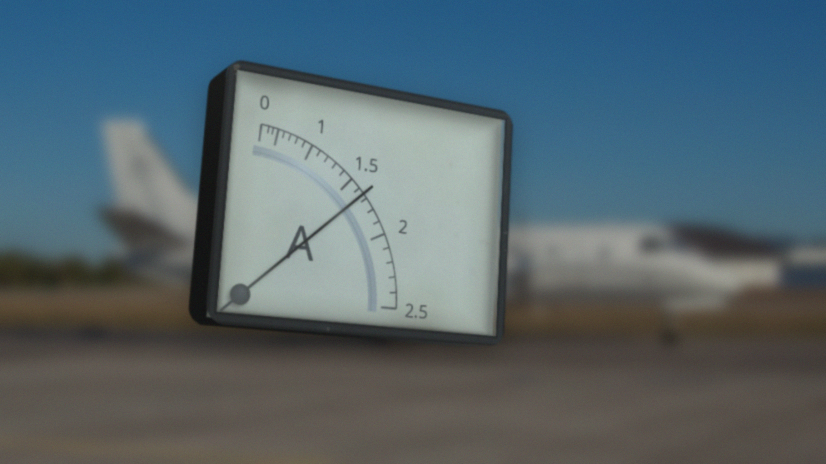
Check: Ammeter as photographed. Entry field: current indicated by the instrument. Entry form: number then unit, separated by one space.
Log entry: 1.65 A
